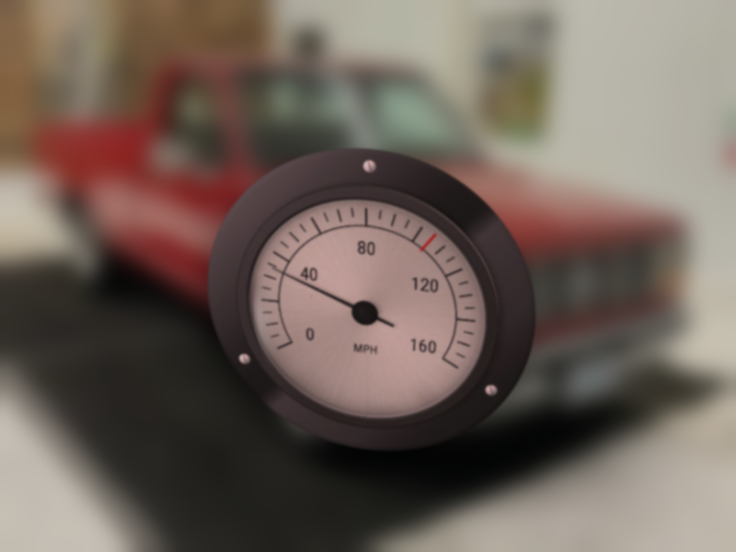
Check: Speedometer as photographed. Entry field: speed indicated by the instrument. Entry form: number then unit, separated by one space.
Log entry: 35 mph
